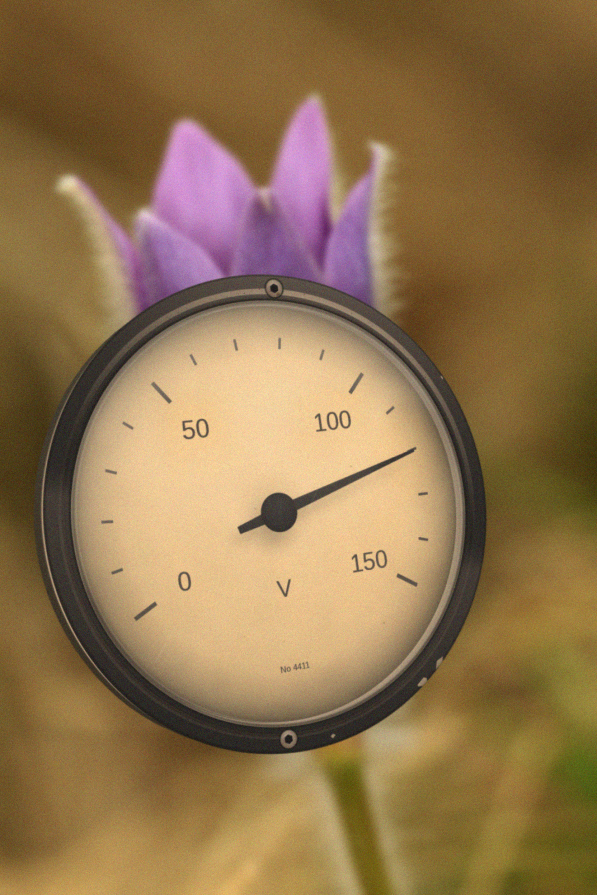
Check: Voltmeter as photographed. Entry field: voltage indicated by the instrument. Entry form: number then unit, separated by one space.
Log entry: 120 V
